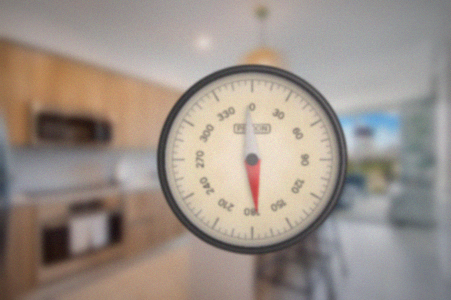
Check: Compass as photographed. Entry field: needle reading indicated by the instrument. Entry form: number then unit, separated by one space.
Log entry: 175 °
